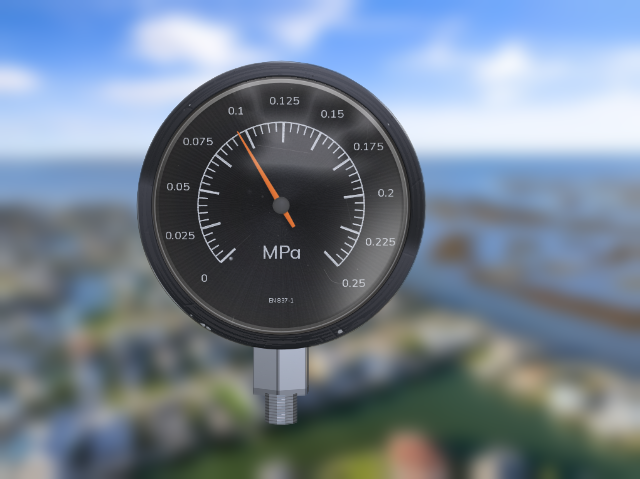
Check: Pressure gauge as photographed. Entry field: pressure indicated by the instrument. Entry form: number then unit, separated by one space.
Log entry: 0.095 MPa
